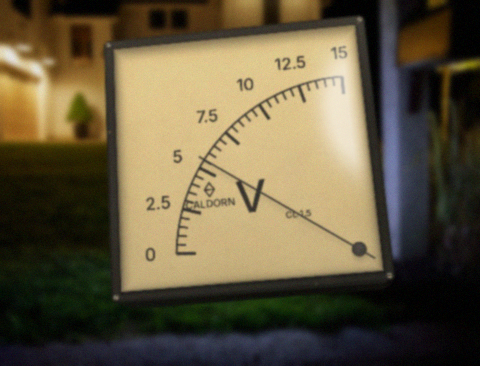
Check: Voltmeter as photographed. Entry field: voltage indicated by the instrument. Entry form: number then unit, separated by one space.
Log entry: 5.5 V
